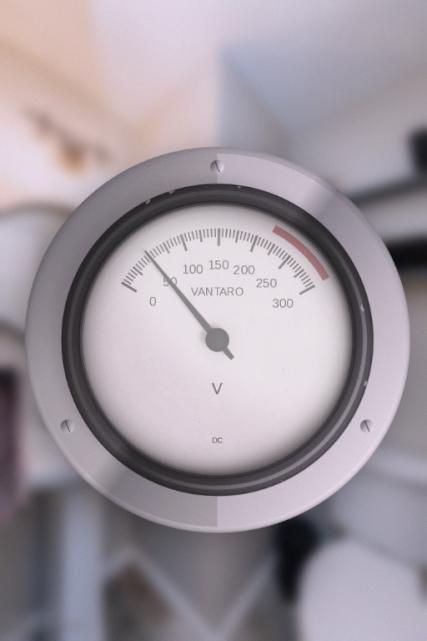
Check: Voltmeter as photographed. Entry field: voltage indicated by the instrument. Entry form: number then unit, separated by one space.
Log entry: 50 V
